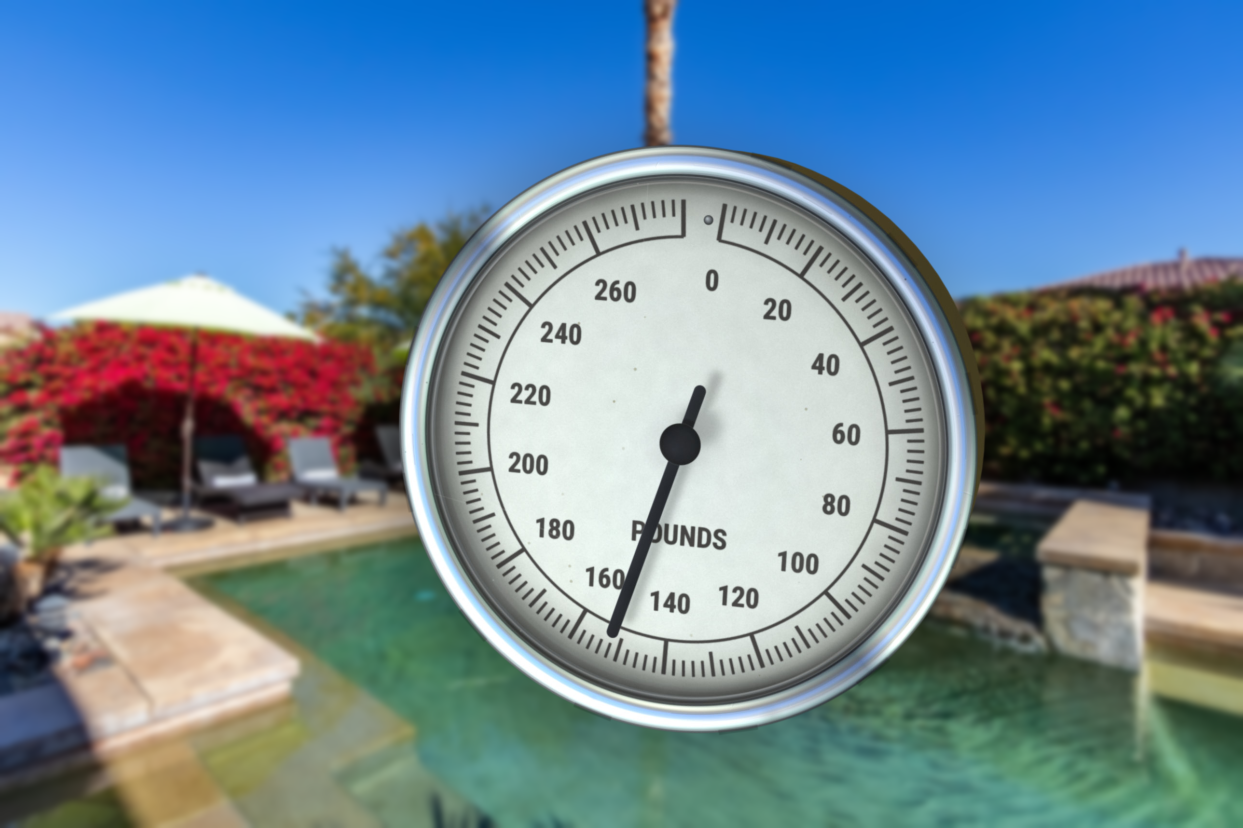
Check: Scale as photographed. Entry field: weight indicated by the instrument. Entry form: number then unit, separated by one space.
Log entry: 152 lb
